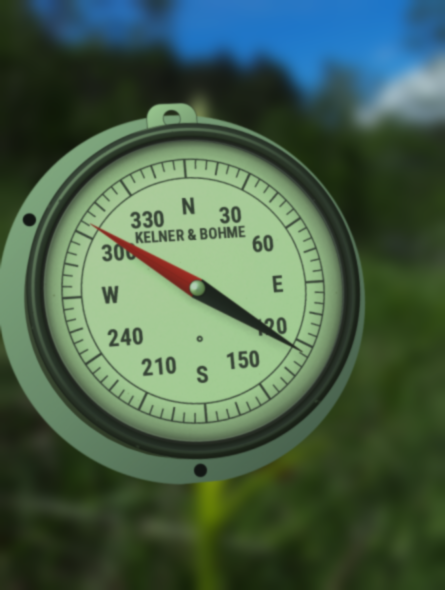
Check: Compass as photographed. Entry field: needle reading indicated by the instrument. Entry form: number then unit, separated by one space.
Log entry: 305 °
